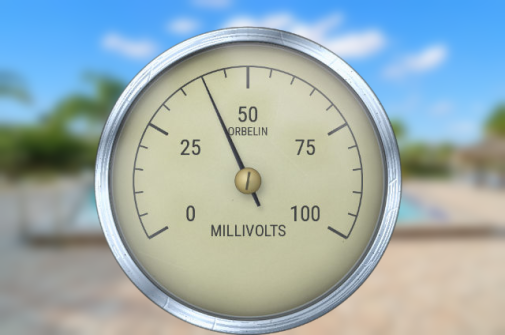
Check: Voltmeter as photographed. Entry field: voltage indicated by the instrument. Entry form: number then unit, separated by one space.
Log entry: 40 mV
